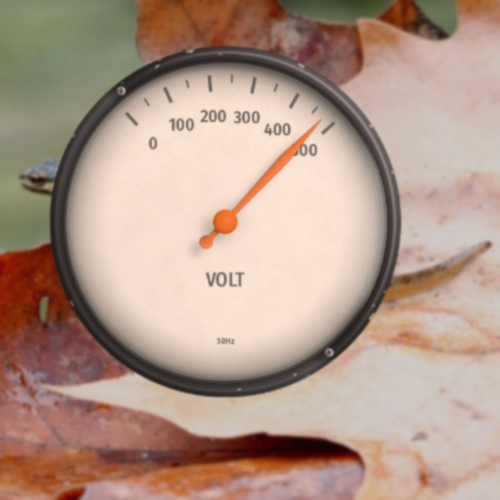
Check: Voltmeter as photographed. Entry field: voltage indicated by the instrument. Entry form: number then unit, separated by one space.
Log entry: 475 V
